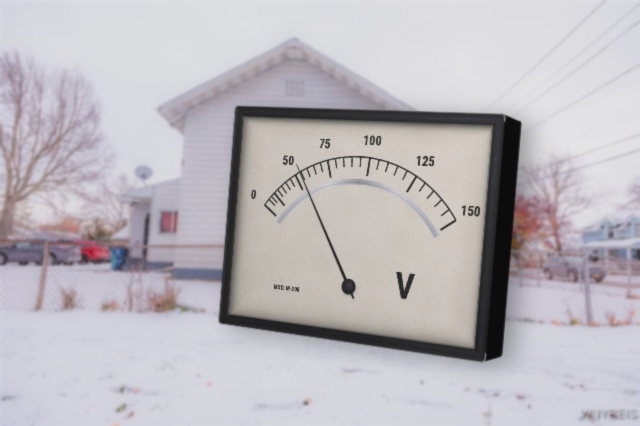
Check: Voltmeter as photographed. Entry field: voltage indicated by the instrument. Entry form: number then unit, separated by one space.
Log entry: 55 V
